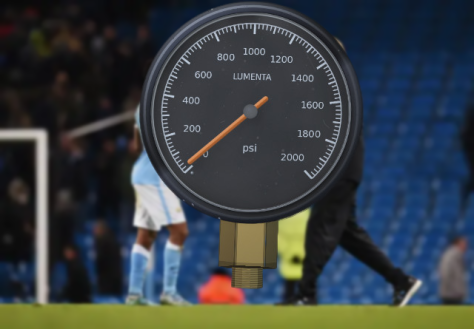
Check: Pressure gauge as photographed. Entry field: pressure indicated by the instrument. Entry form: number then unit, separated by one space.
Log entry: 20 psi
